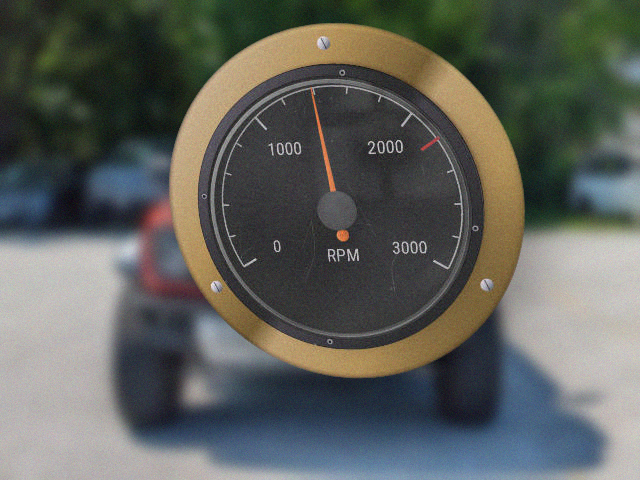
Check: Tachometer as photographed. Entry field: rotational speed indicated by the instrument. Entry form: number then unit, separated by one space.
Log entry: 1400 rpm
